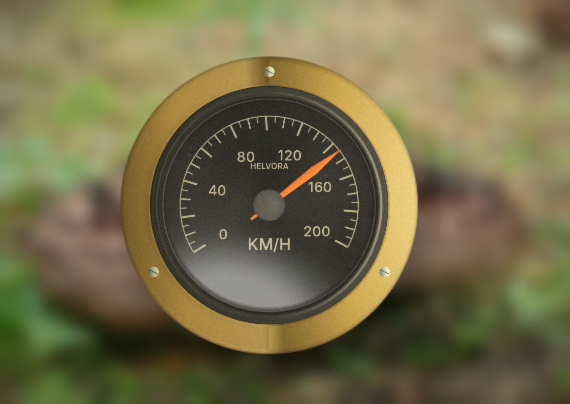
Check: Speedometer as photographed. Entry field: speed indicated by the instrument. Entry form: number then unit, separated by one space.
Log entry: 145 km/h
